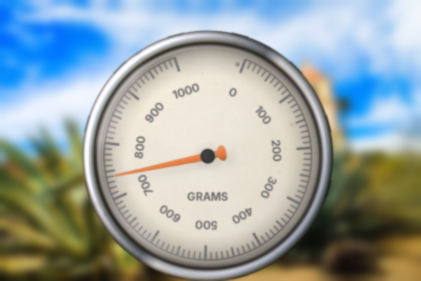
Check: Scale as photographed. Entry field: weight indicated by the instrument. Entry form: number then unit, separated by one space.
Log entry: 740 g
